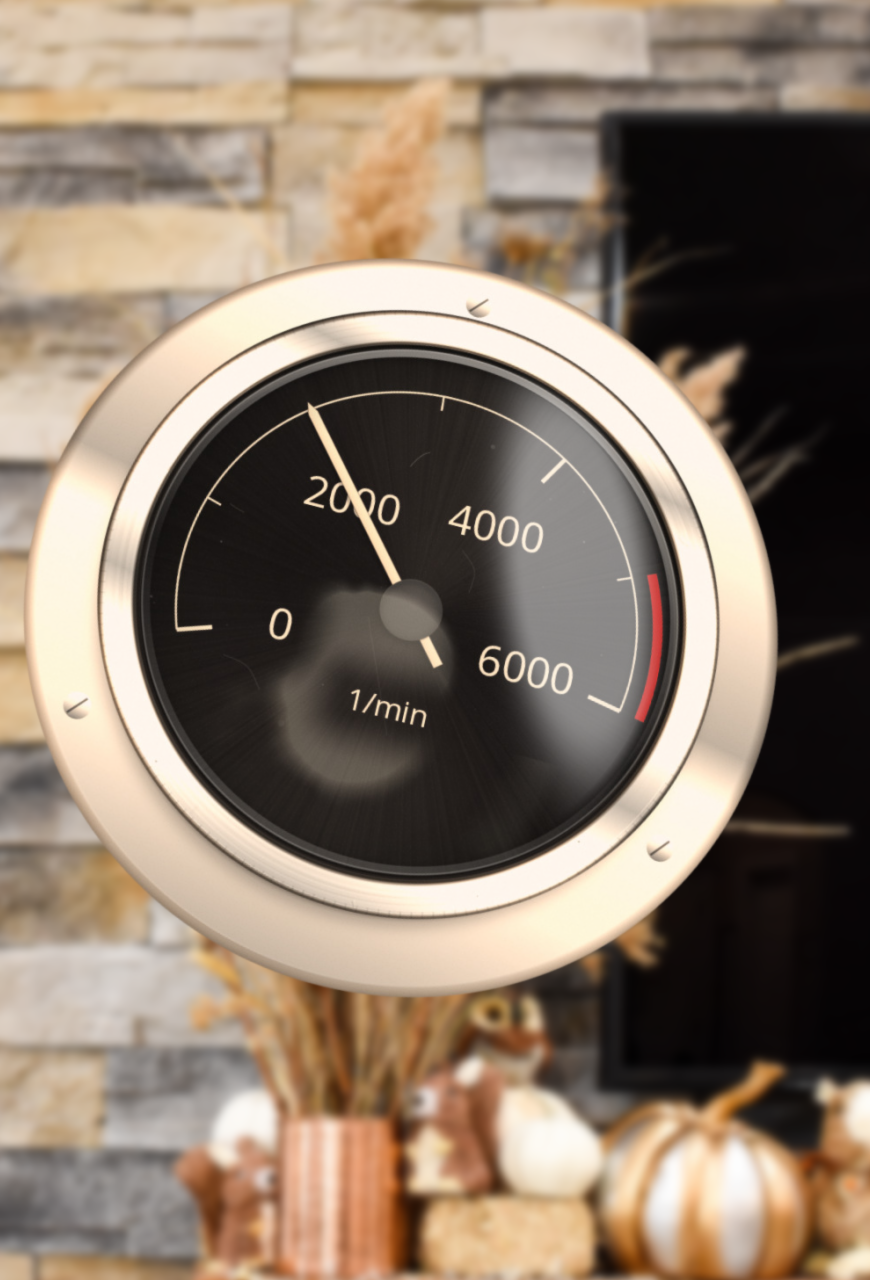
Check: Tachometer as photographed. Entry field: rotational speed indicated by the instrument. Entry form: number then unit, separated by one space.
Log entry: 2000 rpm
